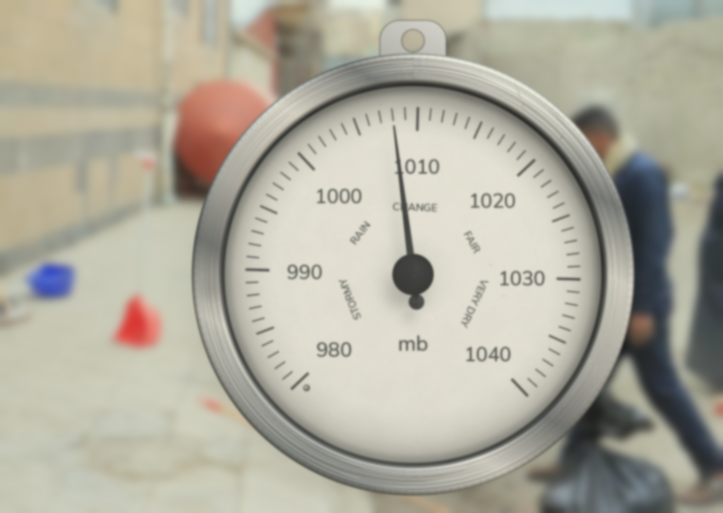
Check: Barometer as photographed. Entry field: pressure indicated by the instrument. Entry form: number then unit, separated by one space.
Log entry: 1008 mbar
